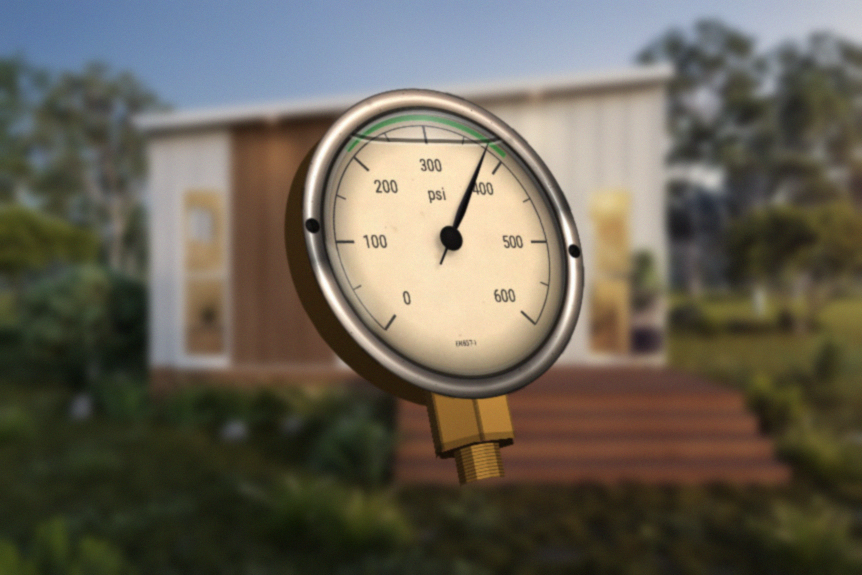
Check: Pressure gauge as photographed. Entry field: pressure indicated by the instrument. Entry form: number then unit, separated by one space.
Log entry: 375 psi
